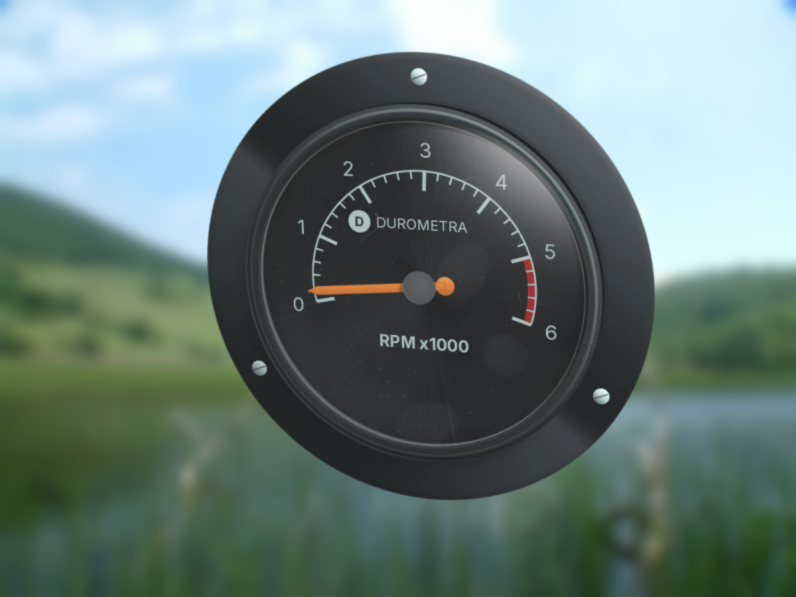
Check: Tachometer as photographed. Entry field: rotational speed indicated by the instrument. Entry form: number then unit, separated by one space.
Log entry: 200 rpm
